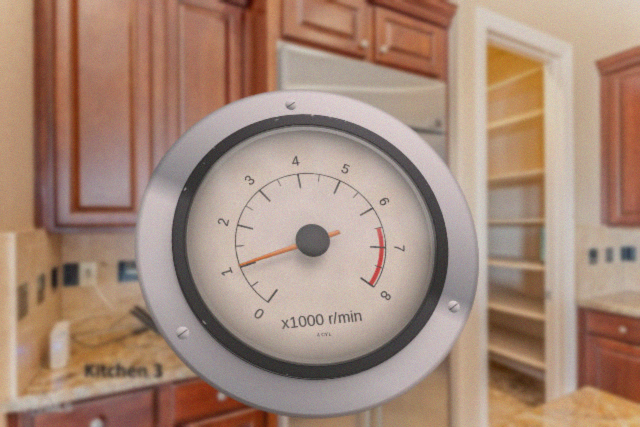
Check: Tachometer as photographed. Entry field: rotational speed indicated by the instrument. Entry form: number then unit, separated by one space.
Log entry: 1000 rpm
